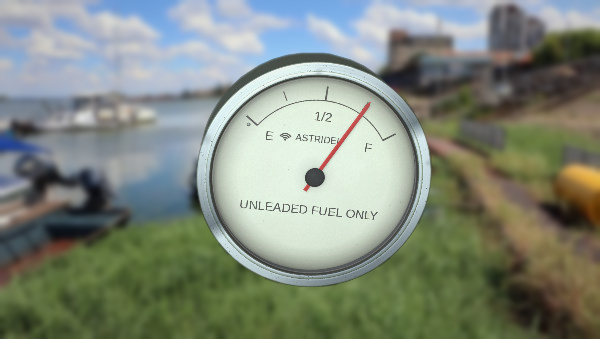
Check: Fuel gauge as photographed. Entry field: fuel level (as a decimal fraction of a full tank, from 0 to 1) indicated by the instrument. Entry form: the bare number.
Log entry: 0.75
